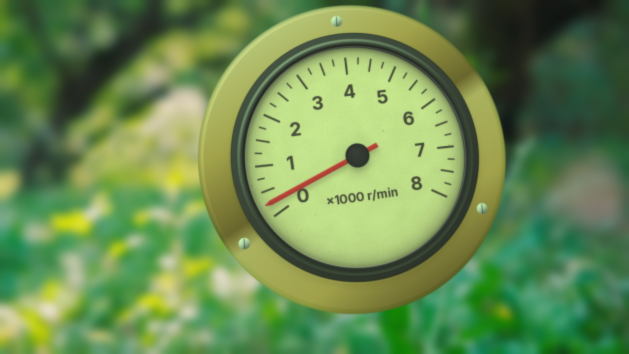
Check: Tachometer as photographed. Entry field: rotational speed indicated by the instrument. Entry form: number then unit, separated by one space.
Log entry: 250 rpm
